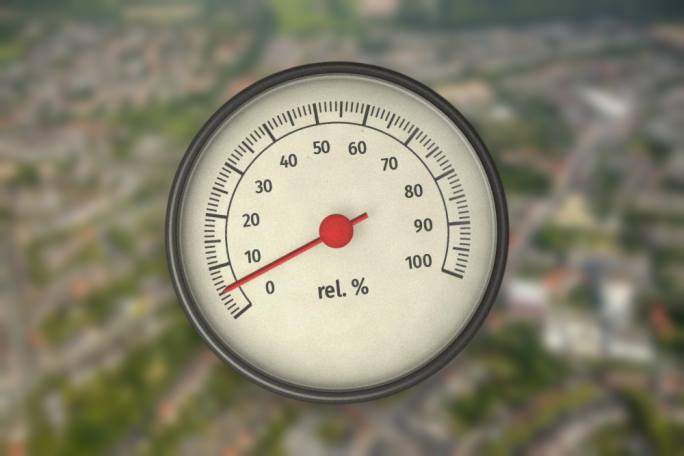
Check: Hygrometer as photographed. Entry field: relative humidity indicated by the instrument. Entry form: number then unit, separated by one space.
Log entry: 5 %
